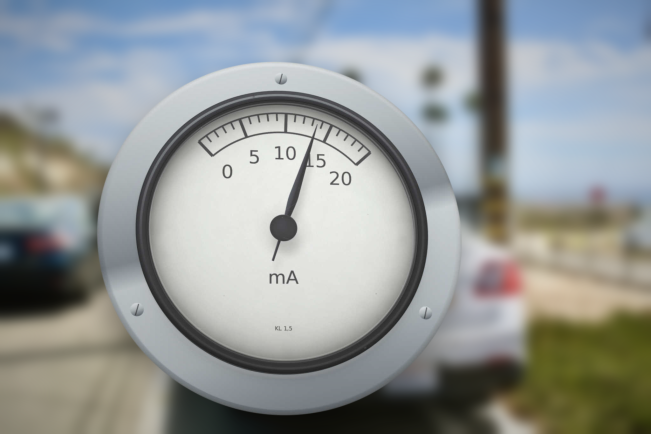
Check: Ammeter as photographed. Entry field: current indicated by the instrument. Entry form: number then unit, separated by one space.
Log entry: 13.5 mA
